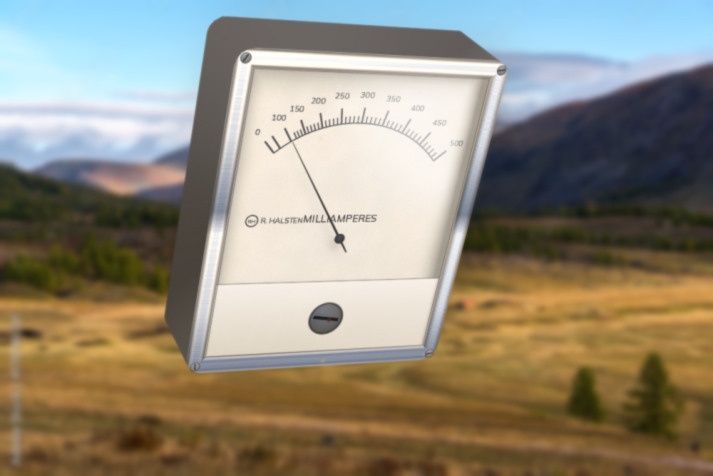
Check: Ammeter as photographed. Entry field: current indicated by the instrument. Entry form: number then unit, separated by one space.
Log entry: 100 mA
